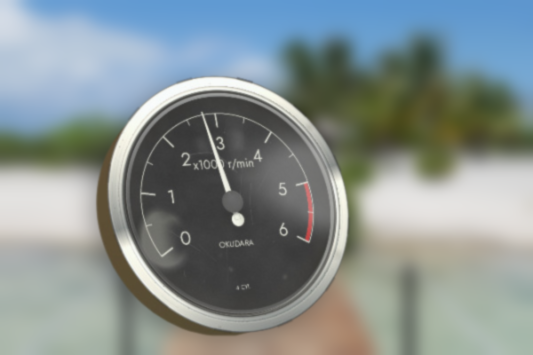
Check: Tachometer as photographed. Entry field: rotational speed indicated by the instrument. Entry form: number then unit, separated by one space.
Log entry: 2750 rpm
